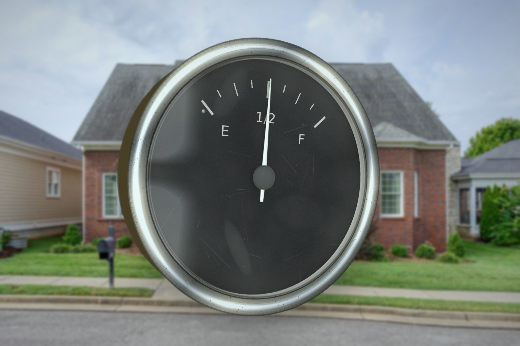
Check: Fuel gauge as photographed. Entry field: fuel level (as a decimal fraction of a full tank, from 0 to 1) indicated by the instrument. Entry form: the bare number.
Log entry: 0.5
